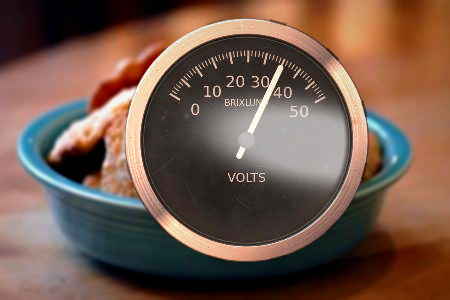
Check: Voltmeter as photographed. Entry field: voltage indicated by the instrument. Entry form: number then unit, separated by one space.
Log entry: 35 V
